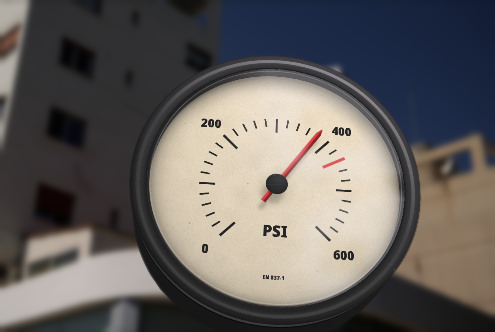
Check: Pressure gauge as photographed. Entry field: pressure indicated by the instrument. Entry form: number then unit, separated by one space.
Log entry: 380 psi
